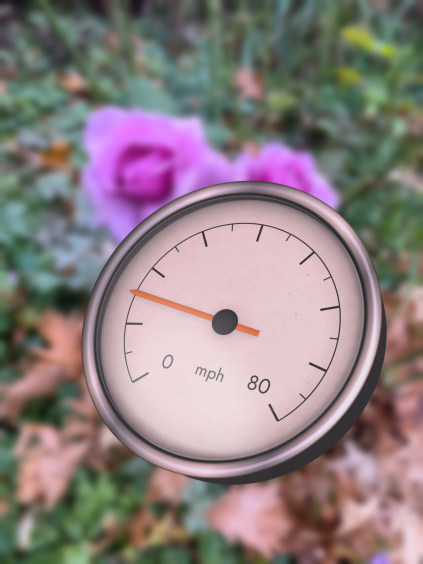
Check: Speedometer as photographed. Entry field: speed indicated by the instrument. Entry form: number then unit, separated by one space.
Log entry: 15 mph
